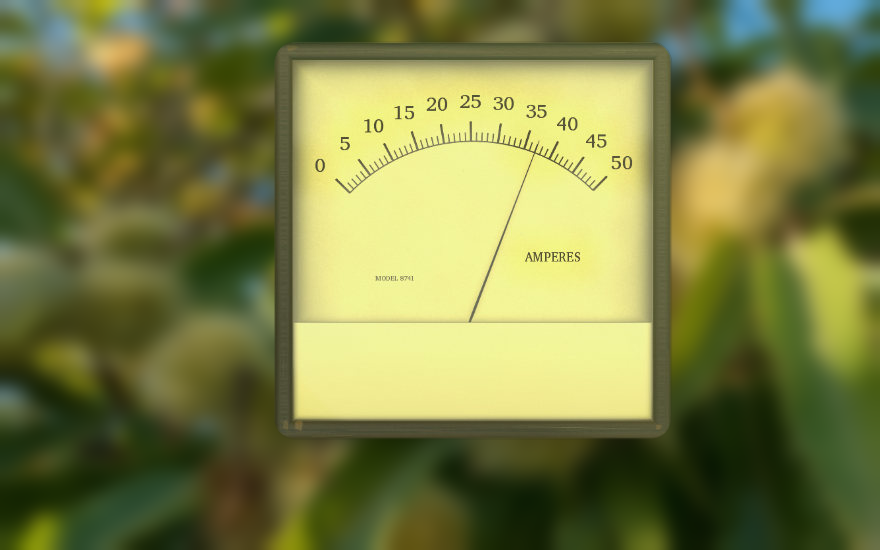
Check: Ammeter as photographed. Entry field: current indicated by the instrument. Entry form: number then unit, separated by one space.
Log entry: 37 A
